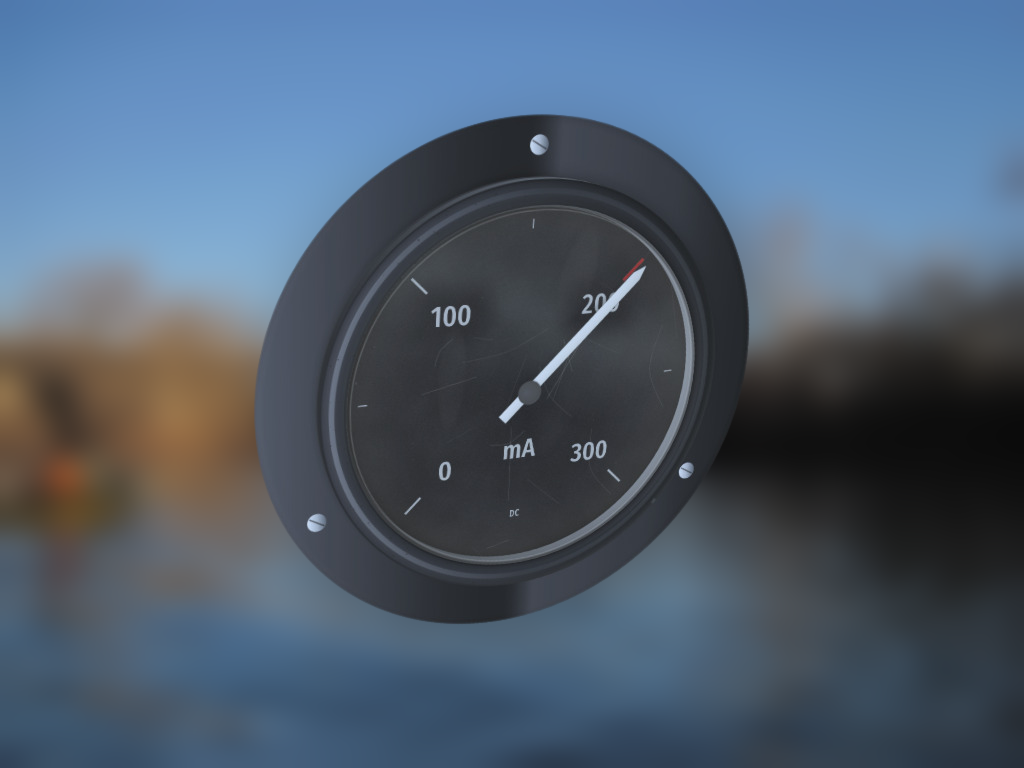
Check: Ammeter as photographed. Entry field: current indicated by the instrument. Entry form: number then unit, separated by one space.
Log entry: 200 mA
